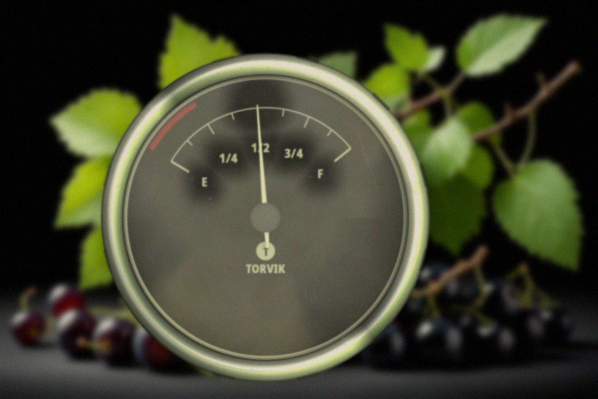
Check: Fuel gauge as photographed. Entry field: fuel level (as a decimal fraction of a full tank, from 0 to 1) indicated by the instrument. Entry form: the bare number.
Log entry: 0.5
